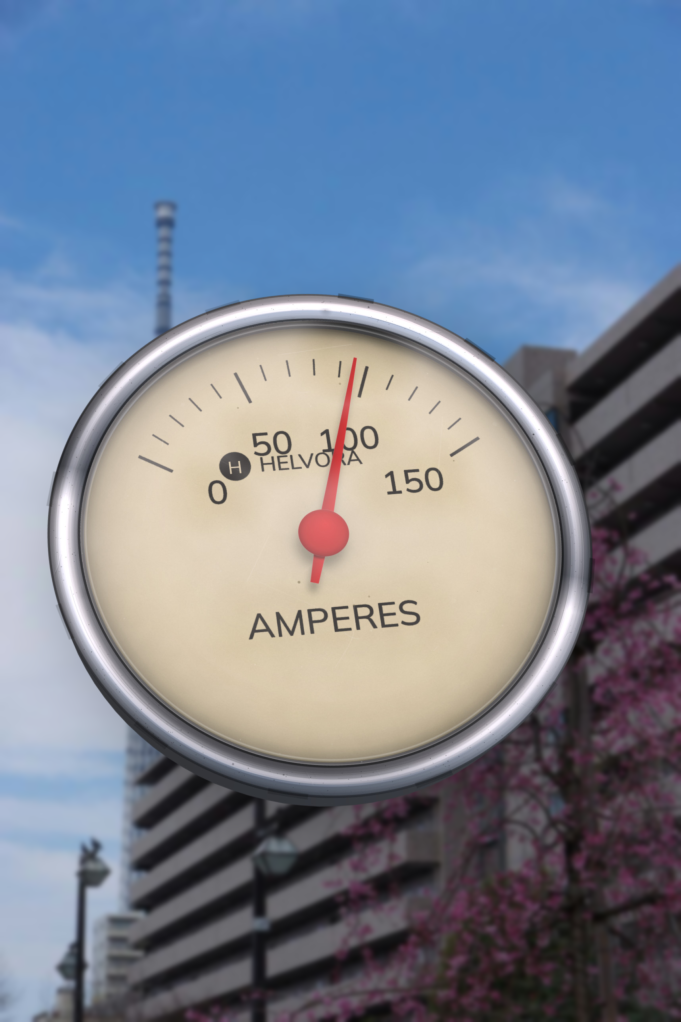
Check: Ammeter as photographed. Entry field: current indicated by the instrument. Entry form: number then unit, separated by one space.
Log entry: 95 A
